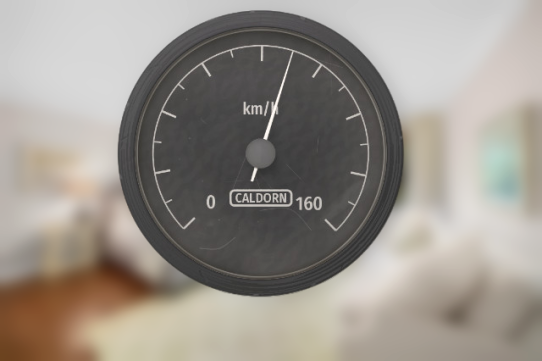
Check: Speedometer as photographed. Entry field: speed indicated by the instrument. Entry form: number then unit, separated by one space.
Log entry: 90 km/h
